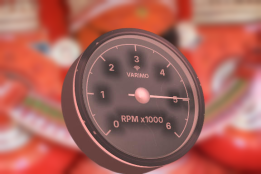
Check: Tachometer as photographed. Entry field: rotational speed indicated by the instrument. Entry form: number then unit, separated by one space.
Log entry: 5000 rpm
